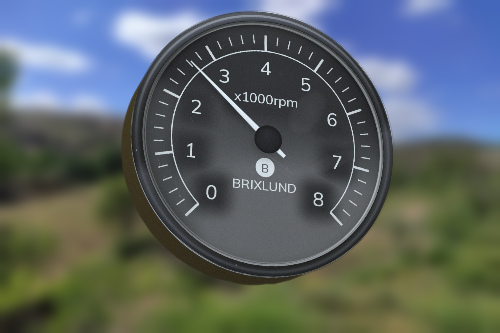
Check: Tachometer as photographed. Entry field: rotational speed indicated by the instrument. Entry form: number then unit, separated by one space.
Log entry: 2600 rpm
